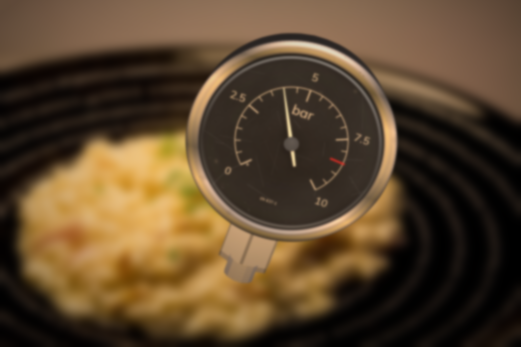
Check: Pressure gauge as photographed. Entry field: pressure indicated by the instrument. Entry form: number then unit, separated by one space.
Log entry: 4 bar
